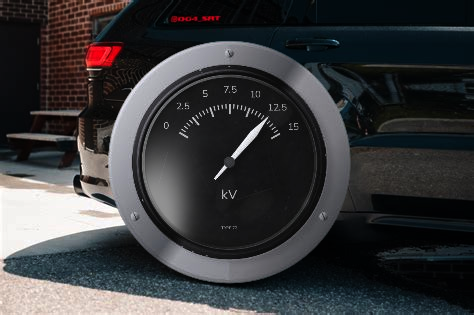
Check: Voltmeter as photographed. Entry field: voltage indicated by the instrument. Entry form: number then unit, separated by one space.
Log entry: 12.5 kV
